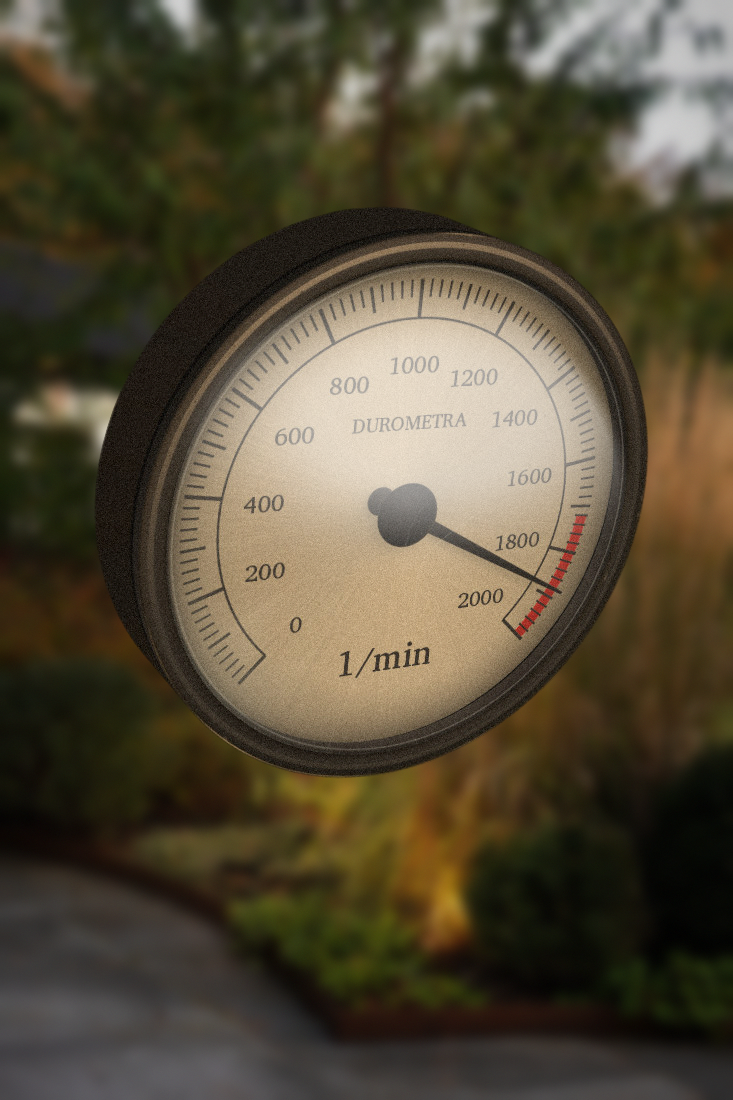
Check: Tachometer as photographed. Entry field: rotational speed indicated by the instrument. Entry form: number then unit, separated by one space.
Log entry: 1880 rpm
